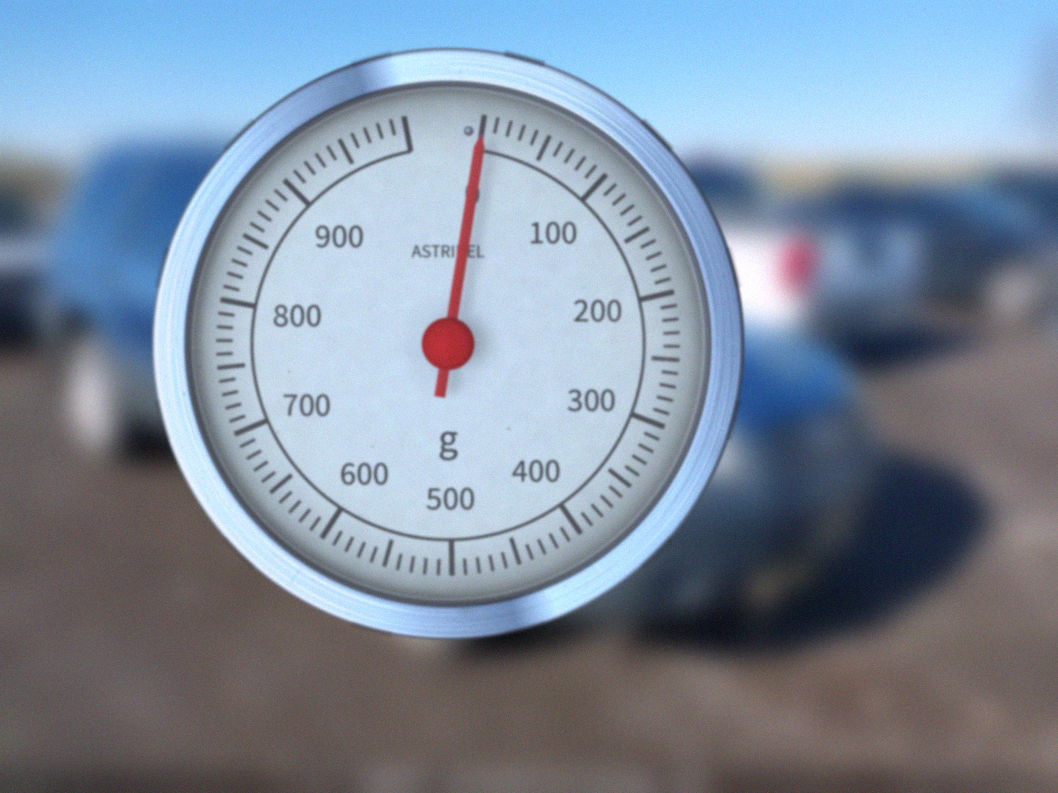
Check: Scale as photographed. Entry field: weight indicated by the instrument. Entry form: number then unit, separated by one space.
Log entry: 0 g
